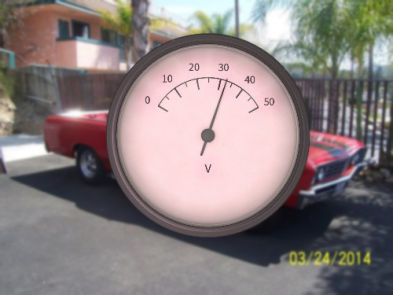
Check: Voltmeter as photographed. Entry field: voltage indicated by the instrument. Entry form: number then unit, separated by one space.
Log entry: 32.5 V
